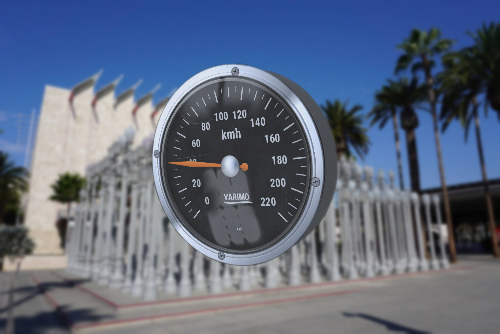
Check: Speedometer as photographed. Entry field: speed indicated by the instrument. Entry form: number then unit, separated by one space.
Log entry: 40 km/h
